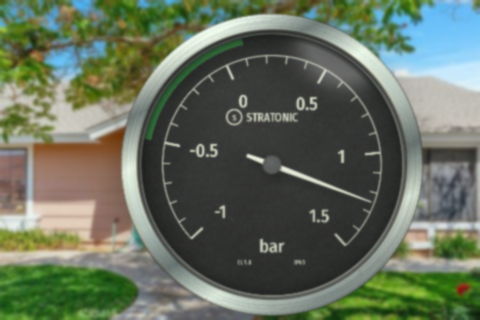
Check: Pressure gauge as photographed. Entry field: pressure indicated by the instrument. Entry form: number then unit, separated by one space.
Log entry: 1.25 bar
